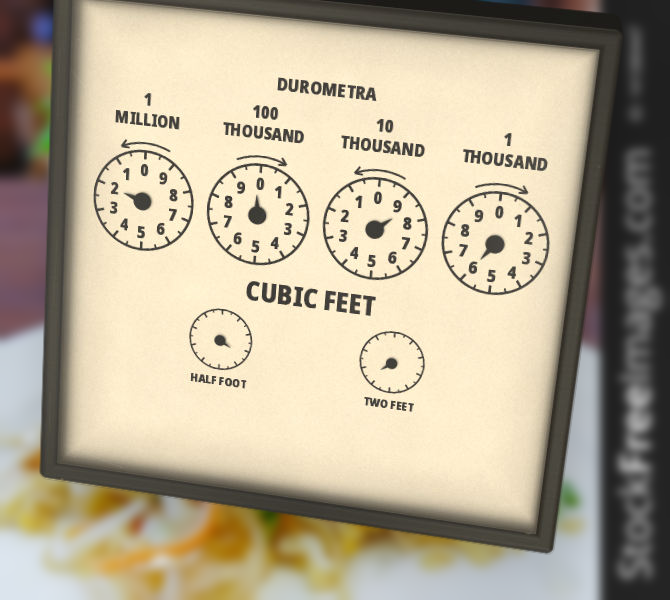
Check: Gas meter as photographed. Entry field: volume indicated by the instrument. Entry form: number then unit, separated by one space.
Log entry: 198600 ft³
